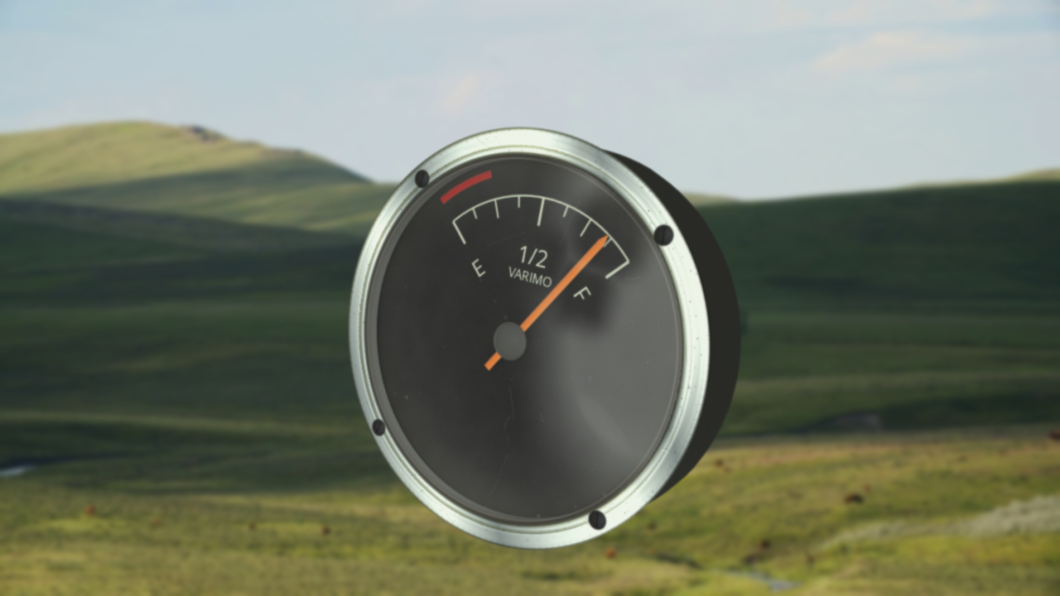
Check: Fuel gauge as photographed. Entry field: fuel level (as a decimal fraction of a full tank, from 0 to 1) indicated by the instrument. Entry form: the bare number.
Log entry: 0.875
